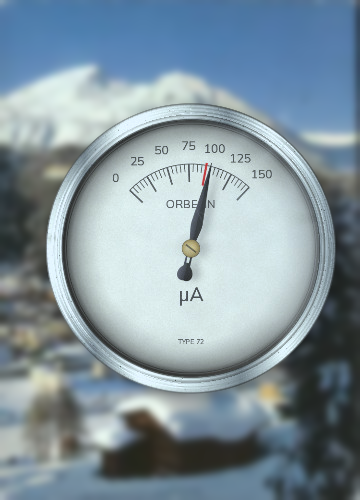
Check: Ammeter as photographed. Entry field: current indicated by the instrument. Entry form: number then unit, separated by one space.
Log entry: 100 µA
